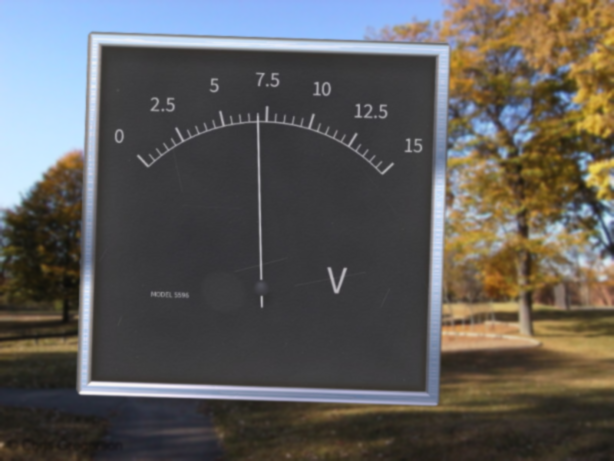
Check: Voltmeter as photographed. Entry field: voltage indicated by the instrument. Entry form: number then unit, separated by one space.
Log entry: 7 V
